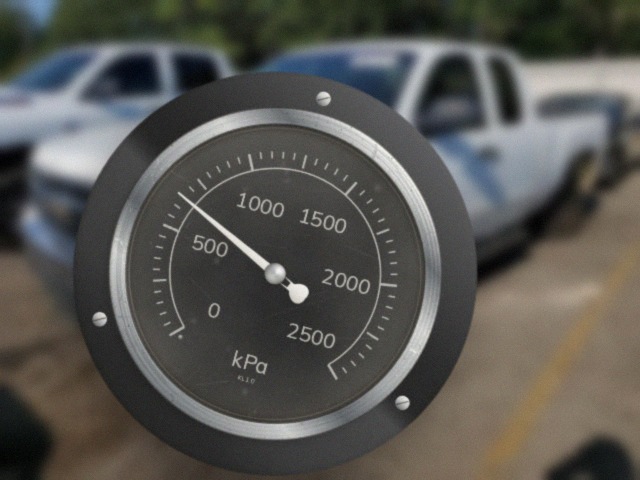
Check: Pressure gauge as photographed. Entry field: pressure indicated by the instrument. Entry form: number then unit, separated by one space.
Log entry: 650 kPa
